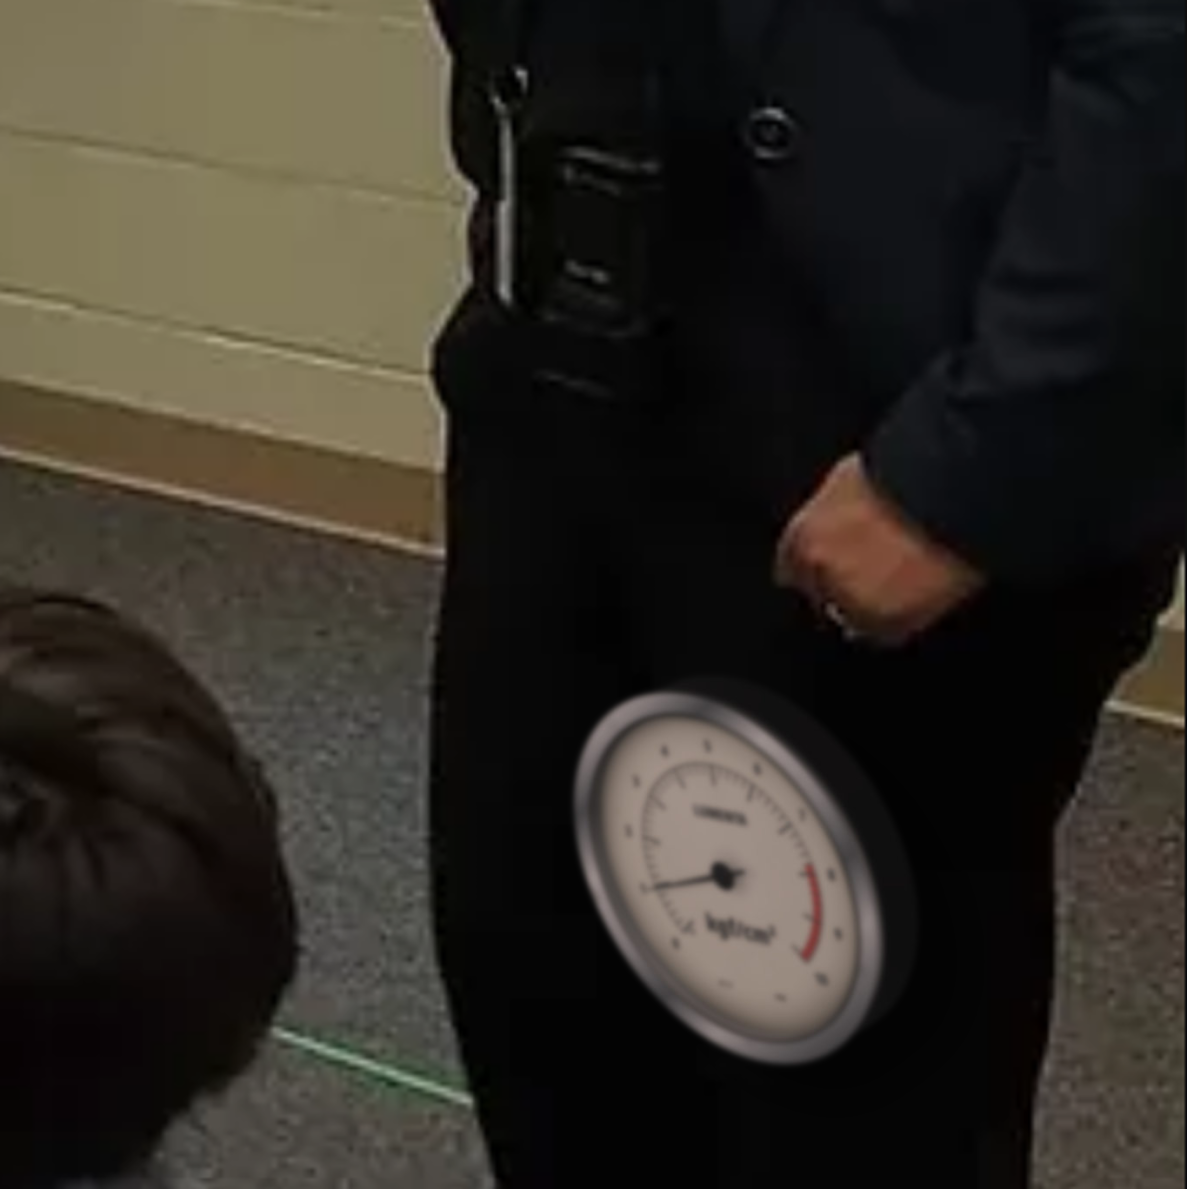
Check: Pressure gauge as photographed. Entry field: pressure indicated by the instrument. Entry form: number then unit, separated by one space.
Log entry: 1 kg/cm²
